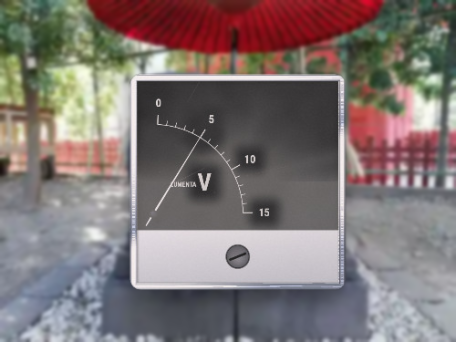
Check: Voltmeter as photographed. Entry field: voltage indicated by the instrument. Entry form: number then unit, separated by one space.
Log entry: 5 V
